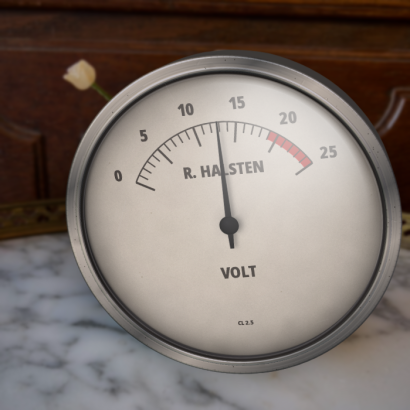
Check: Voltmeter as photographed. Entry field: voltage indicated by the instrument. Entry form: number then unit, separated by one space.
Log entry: 13 V
